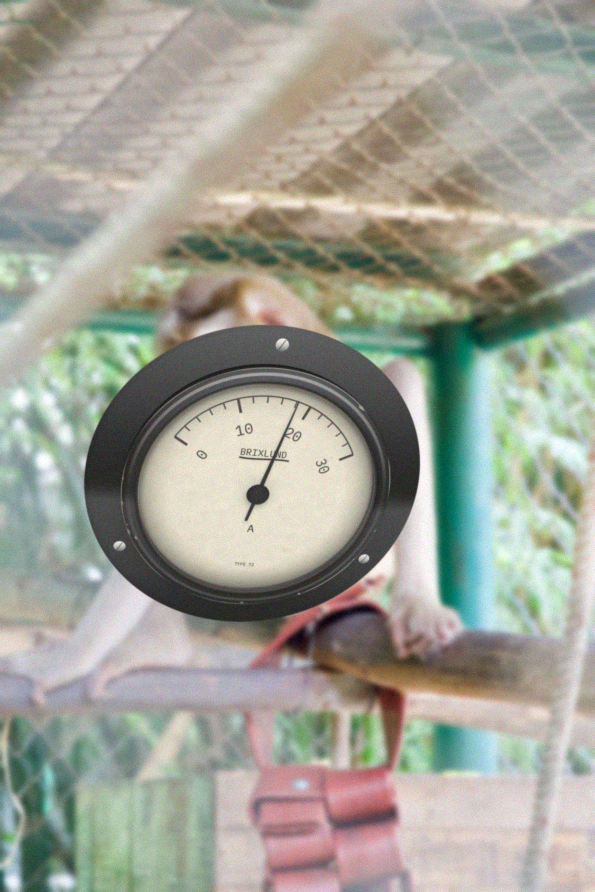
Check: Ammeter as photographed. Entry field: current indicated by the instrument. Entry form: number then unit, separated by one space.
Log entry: 18 A
